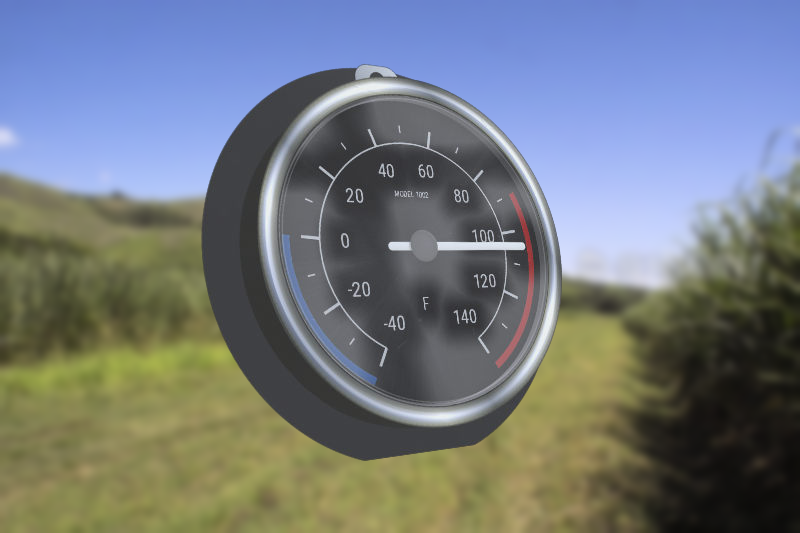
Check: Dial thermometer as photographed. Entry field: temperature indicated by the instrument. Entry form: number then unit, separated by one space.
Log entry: 105 °F
